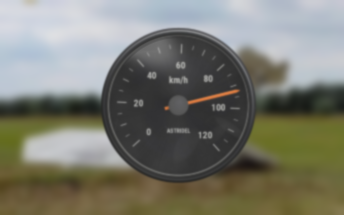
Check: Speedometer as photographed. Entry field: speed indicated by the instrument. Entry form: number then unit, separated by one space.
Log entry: 92.5 km/h
